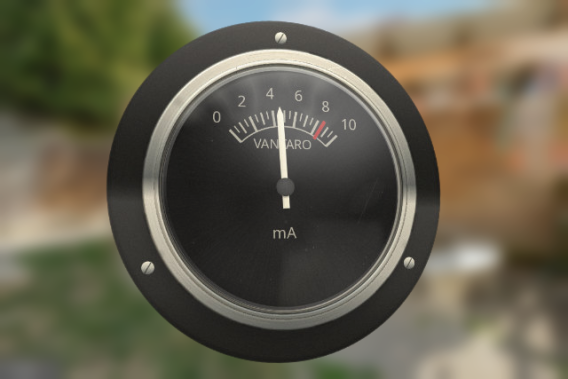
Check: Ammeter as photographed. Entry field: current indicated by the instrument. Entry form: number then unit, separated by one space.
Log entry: 4.5 mA
